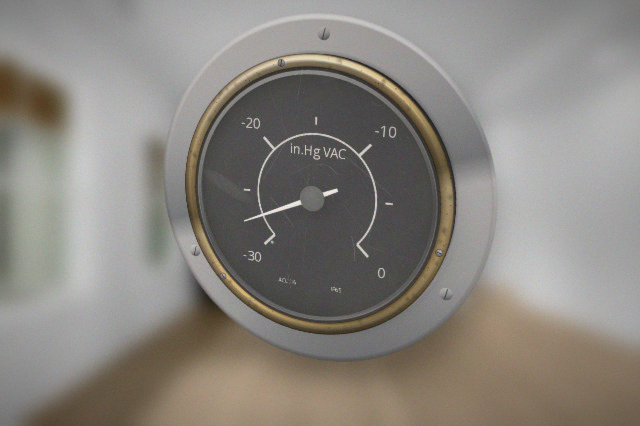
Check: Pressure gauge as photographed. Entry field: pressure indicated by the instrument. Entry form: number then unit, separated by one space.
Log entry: -27.5 inHg
